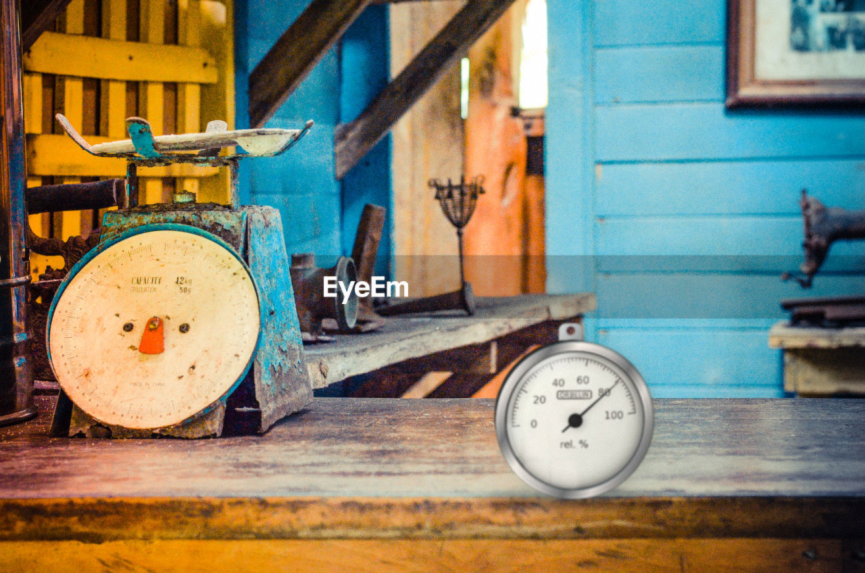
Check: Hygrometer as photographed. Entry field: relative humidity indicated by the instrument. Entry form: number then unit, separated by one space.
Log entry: 80 %
